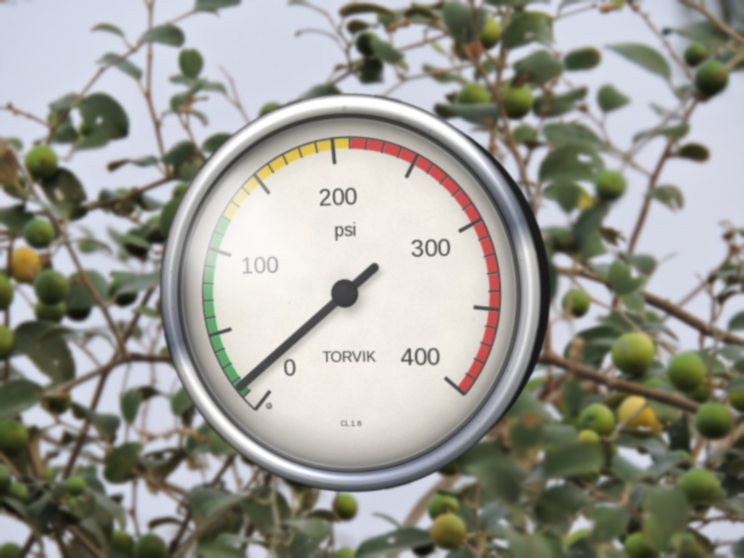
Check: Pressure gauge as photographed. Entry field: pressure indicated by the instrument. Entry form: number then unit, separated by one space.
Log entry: 15 psi
